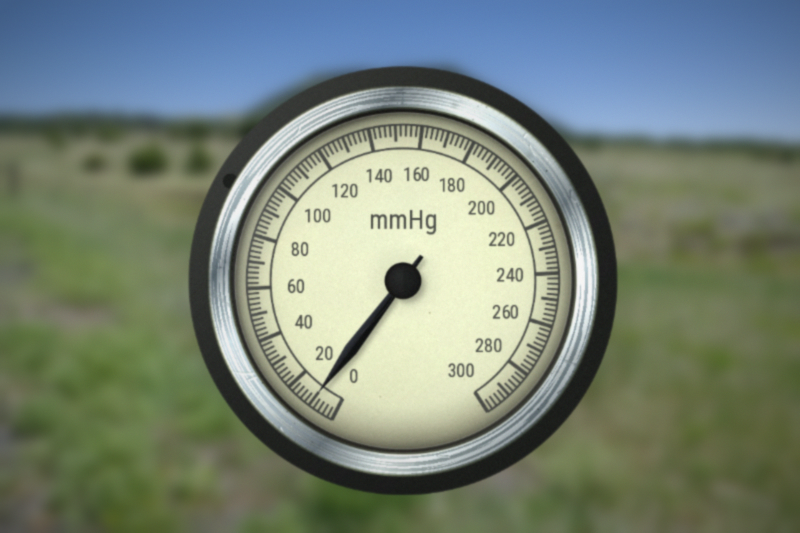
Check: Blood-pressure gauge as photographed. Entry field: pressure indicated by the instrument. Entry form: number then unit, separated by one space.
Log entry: 10 mmHg
